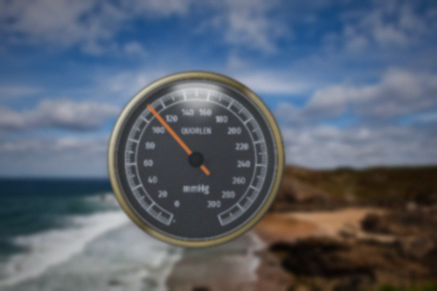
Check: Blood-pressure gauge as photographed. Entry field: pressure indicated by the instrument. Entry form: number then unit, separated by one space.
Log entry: 110 mmHg
